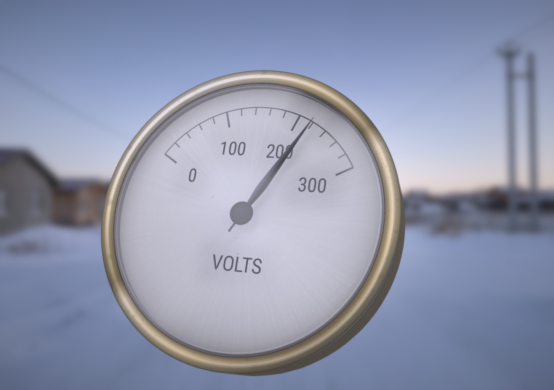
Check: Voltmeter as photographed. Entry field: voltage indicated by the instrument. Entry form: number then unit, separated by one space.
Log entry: 220 V
